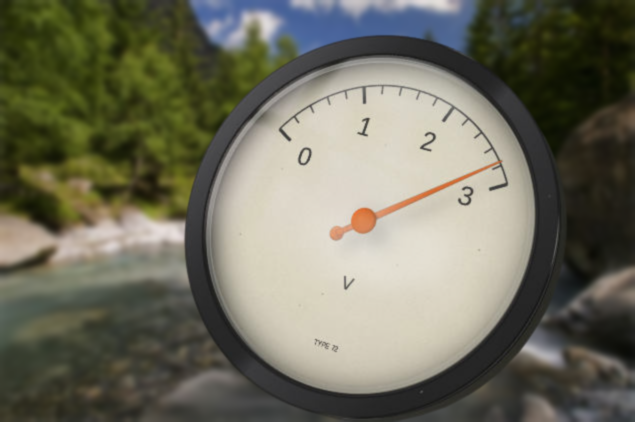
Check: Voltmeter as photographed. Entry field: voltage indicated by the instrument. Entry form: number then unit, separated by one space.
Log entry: 2.8 V
